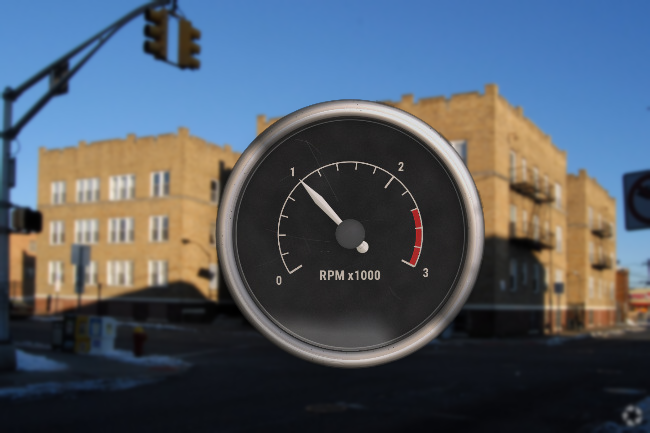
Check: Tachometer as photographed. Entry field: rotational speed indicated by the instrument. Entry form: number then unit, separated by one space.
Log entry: 1000 rpm
